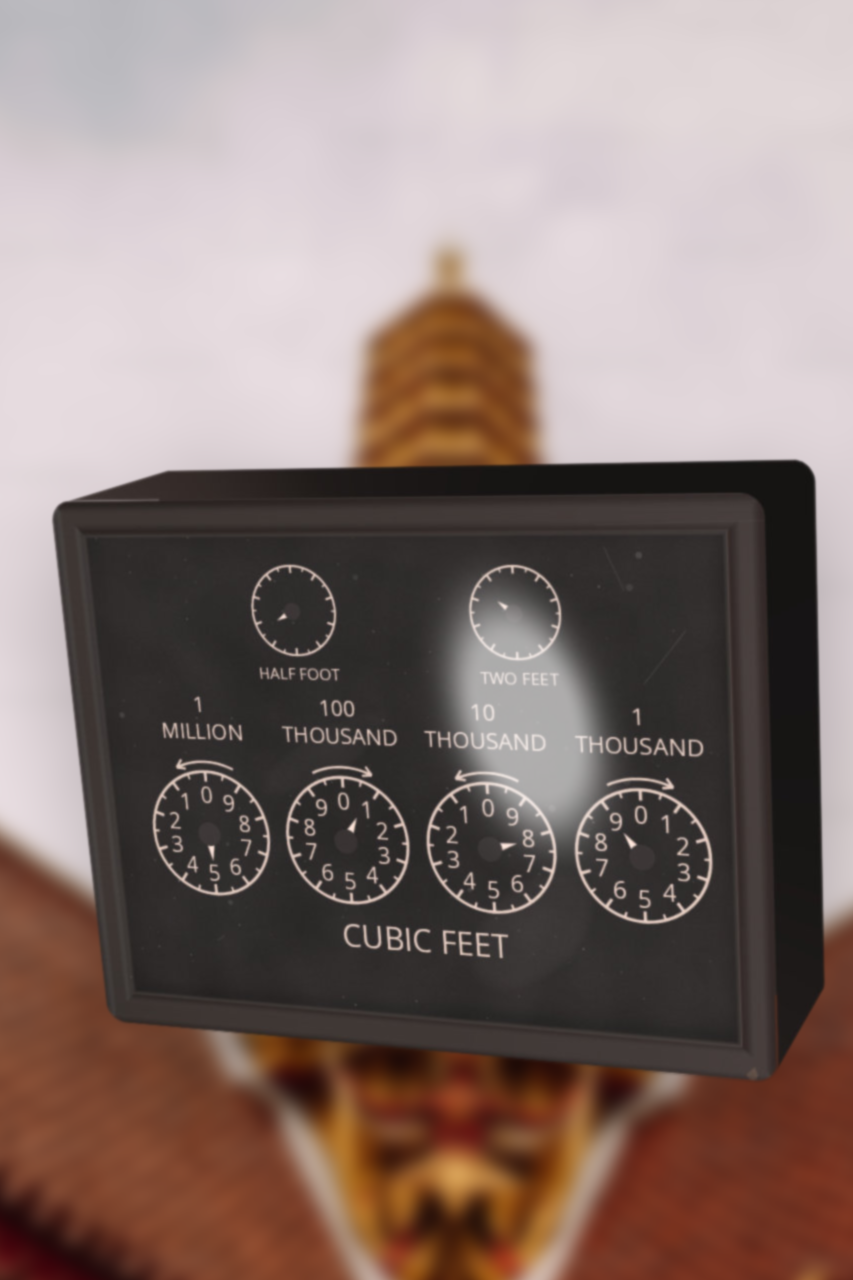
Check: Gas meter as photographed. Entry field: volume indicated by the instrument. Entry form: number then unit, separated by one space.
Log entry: 507900 ft³
